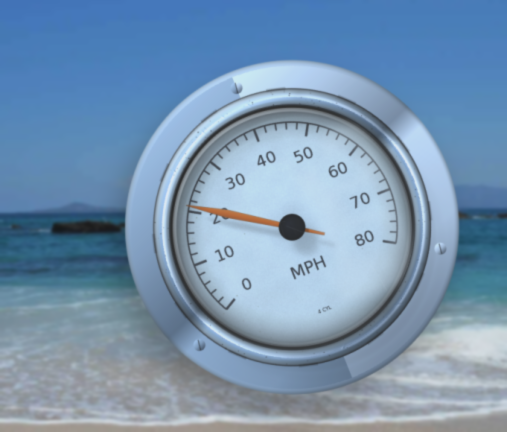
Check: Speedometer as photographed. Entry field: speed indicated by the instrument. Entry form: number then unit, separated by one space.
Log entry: 21 mph
